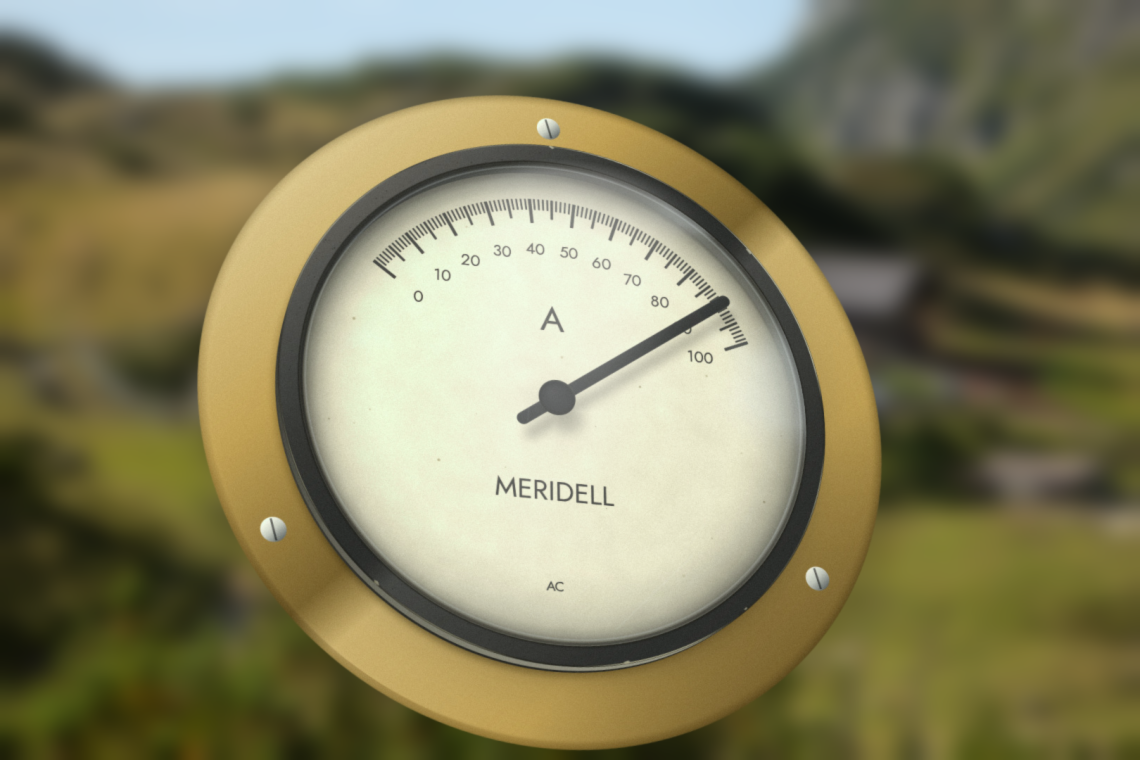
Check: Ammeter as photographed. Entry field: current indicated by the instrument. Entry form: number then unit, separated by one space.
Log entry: 90 A
